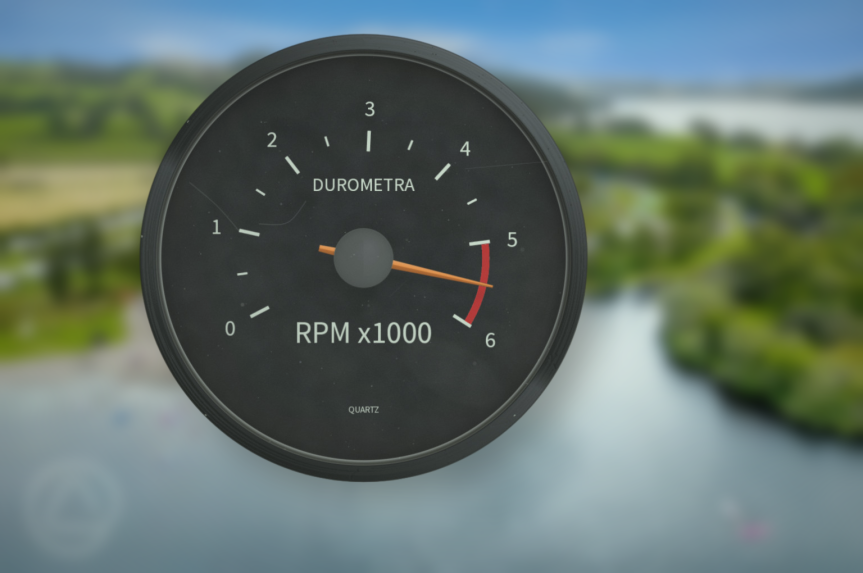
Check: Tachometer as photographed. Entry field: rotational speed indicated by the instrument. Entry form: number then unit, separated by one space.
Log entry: 5500 rpm
